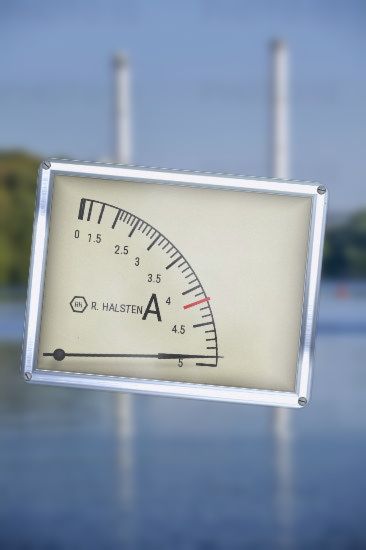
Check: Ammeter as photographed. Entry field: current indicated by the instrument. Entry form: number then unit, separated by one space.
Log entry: 4.9 A
